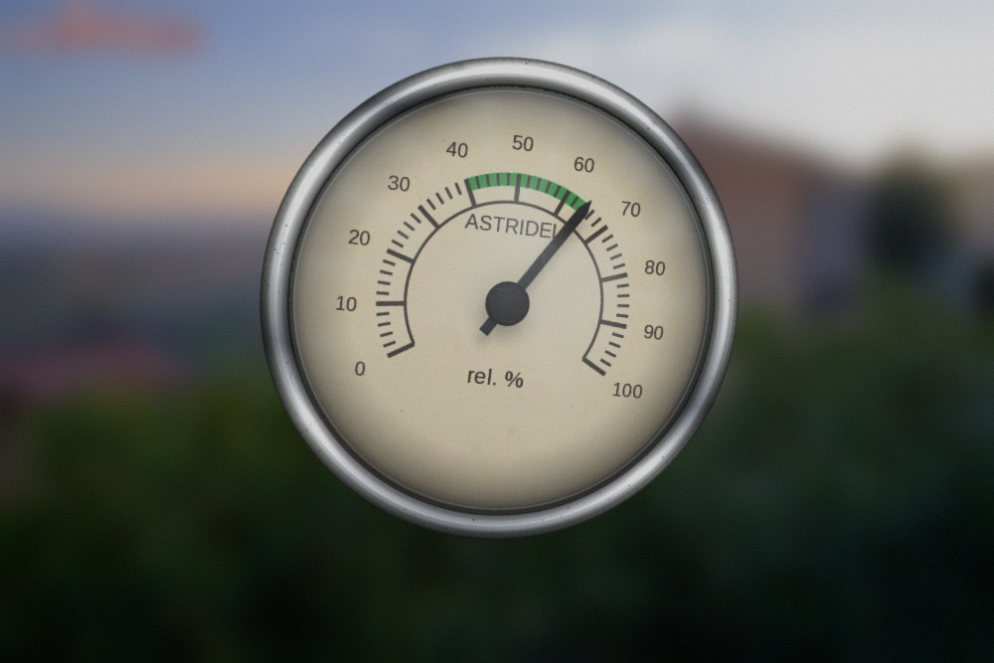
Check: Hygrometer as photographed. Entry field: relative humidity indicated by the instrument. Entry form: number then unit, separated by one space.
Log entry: 64 %
